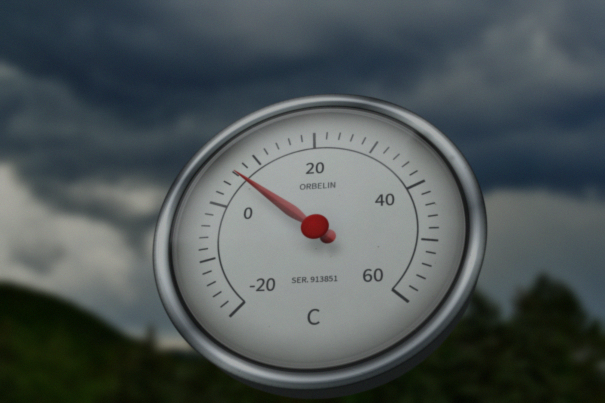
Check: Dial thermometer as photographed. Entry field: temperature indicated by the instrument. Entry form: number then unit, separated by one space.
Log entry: 6 °C
